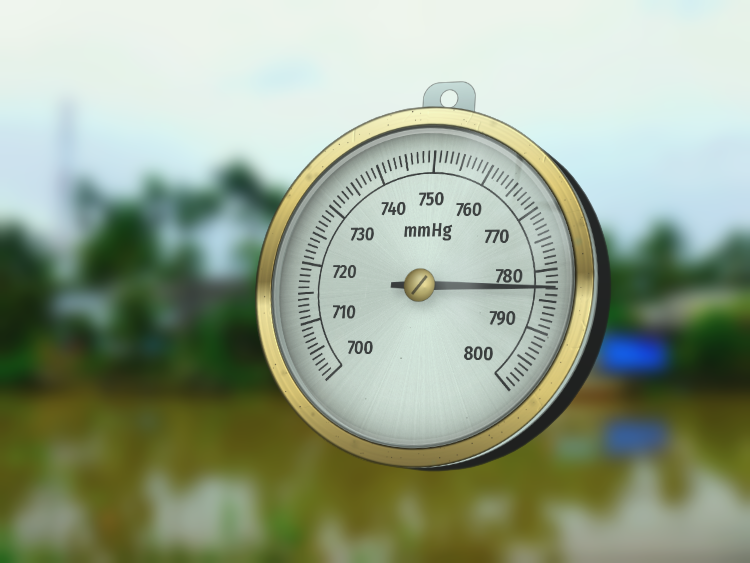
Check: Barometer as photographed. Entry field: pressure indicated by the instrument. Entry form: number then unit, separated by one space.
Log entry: 783 mmHg
